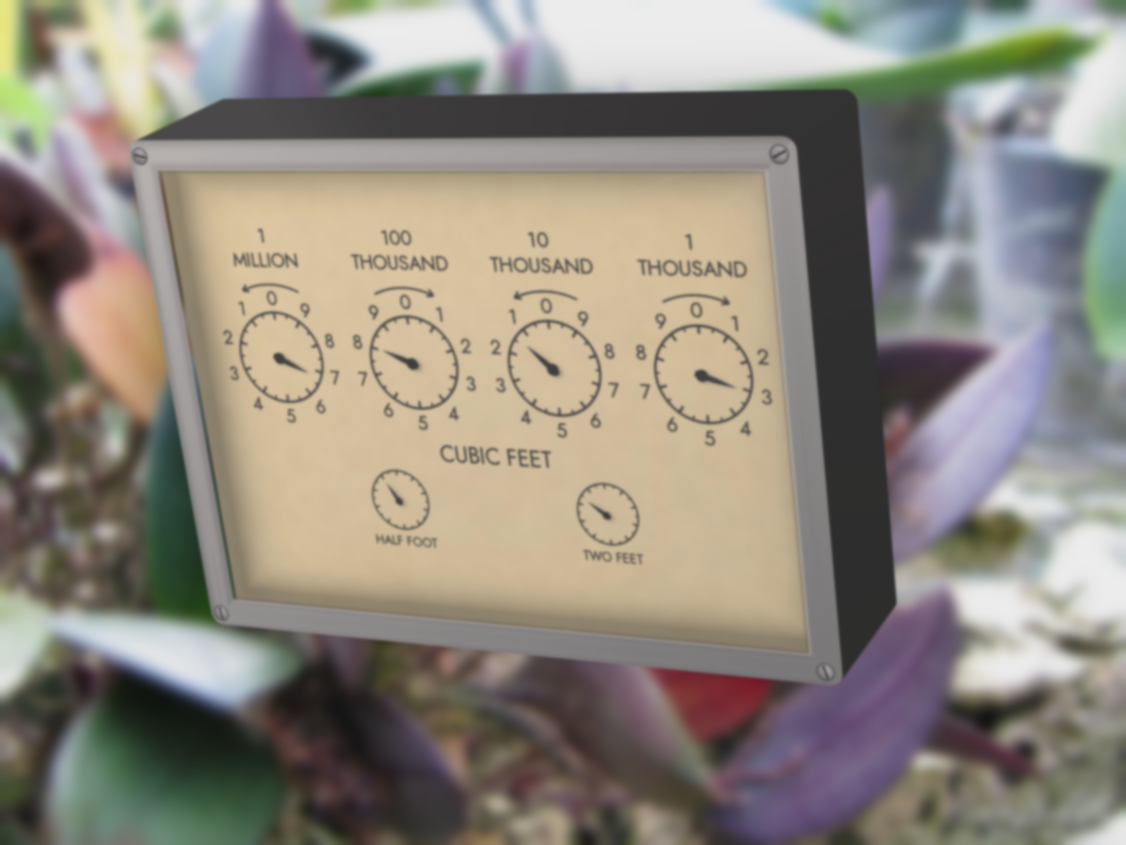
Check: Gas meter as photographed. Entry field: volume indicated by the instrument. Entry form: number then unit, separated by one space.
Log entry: 681300 ft³
